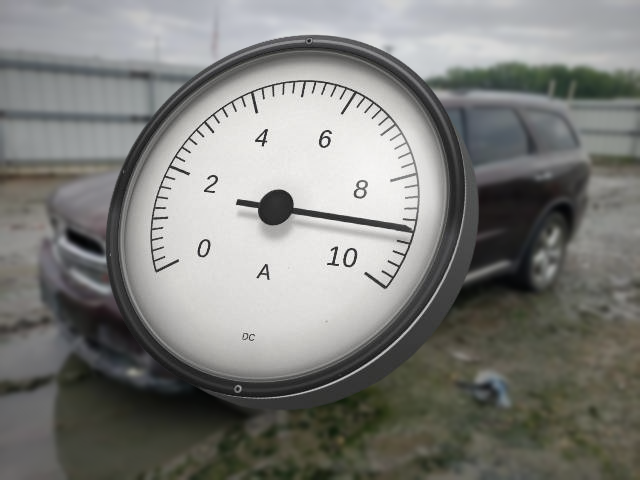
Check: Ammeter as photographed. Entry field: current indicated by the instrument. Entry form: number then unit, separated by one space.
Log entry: 9 A
